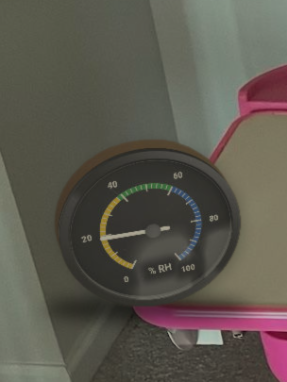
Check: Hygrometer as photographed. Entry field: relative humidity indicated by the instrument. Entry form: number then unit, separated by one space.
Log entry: 20 %
